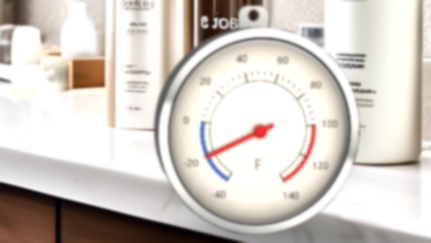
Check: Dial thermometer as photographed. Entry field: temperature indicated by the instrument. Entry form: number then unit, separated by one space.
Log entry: -20 °F
